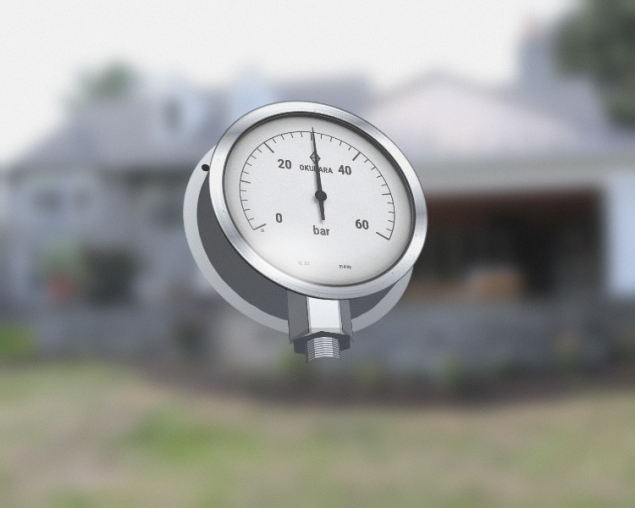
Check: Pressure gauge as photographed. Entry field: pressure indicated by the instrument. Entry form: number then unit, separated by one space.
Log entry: 30 bar
